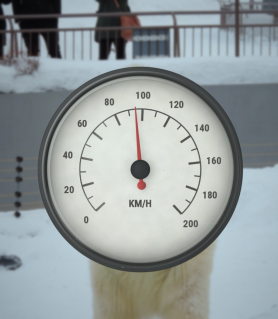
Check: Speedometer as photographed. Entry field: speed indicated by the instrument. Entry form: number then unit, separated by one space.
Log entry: 95 km/h
